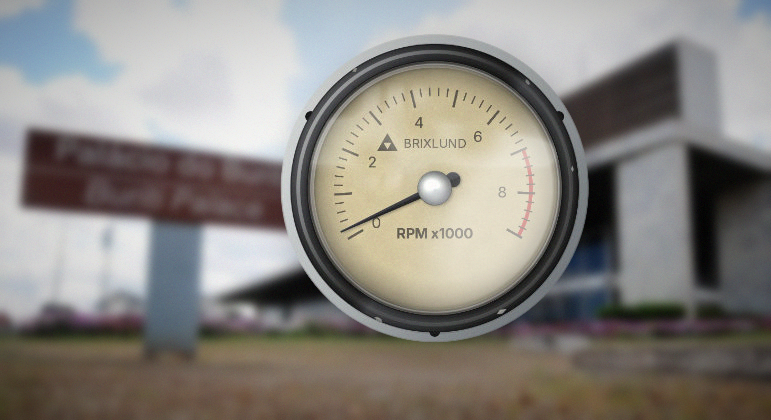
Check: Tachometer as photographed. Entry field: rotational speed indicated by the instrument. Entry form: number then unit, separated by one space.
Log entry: 200 rpm
